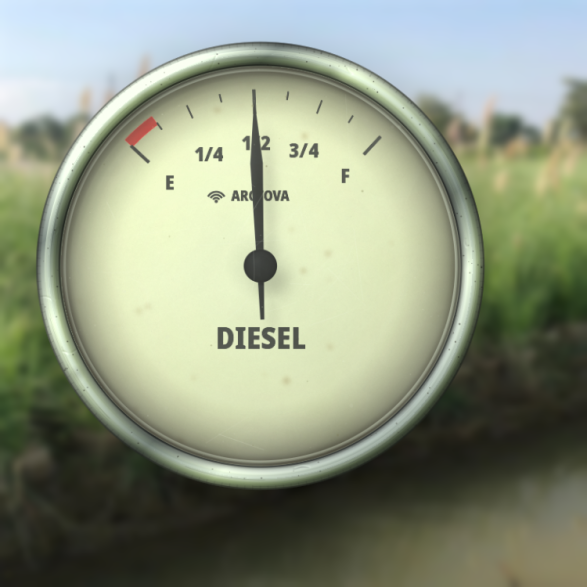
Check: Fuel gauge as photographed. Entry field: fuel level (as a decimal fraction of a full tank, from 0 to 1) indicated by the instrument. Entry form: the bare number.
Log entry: 0.5
